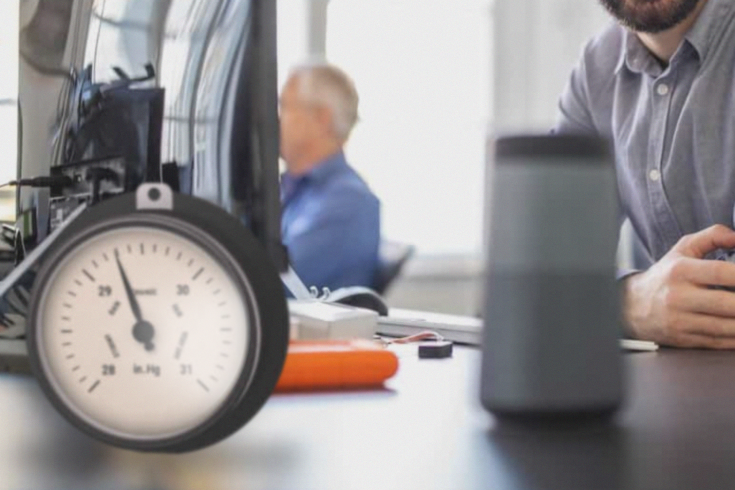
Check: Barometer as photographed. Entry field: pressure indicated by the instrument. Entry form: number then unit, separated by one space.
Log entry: 29.3 inHg
